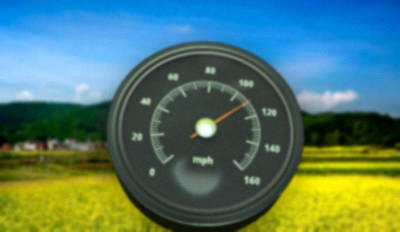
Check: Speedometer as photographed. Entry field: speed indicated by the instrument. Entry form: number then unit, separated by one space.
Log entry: 110 mph
